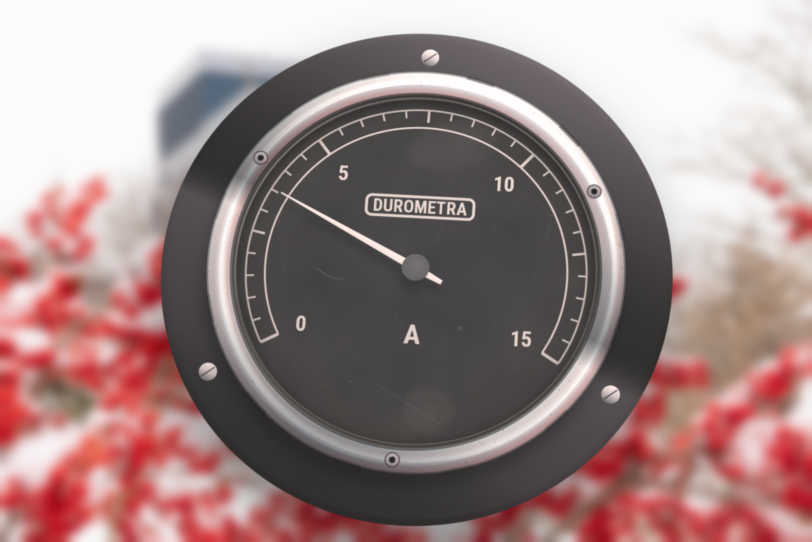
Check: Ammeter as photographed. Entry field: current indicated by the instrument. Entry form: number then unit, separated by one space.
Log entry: 3.5 A
